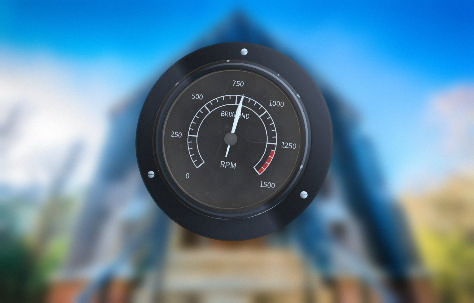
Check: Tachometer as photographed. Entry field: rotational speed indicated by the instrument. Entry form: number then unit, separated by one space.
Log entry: 800 rpm
